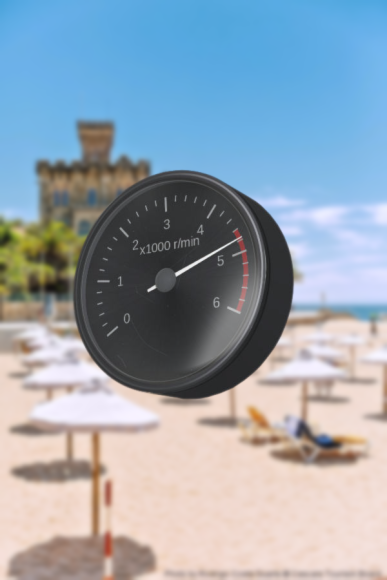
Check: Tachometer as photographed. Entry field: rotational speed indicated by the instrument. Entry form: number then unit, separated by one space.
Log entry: 4800 rpm
